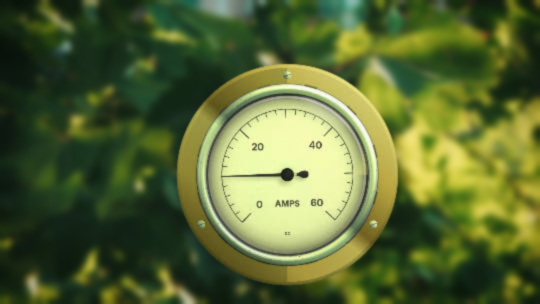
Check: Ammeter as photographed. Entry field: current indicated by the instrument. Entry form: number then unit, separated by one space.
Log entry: 10 A
